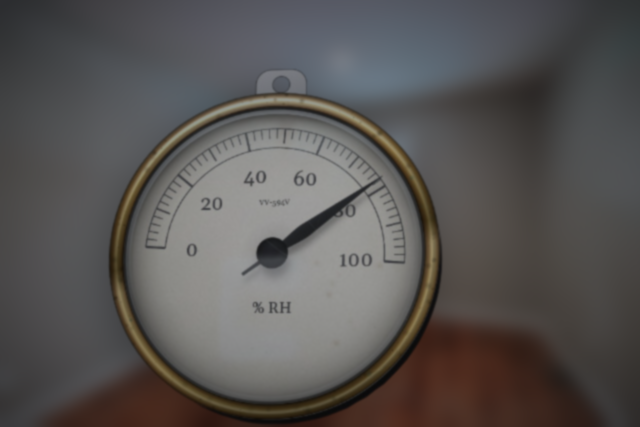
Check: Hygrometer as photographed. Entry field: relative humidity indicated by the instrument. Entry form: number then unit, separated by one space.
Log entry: 78 %
